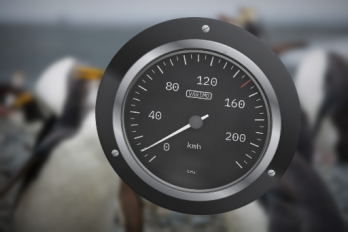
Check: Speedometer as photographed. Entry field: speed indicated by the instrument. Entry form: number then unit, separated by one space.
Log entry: 10 km/h
